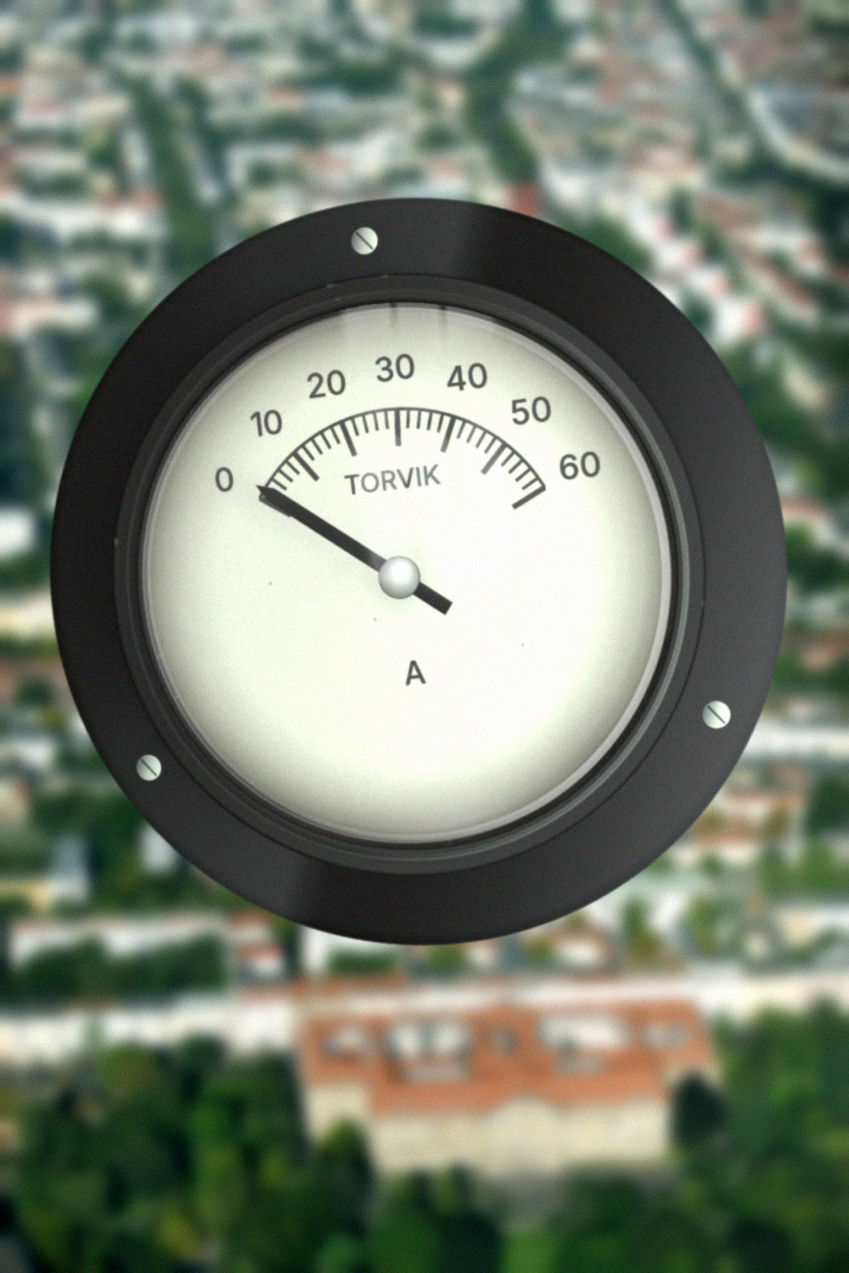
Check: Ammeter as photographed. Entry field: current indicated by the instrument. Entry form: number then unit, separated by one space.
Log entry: 2 A
